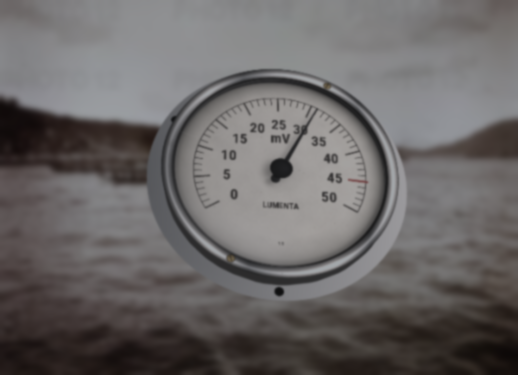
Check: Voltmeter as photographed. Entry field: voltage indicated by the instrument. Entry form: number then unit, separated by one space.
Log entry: 31 mV
